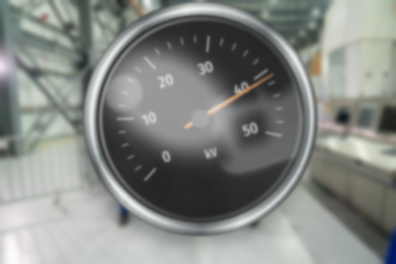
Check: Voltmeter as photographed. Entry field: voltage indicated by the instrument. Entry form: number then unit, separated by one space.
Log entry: 41 kV
